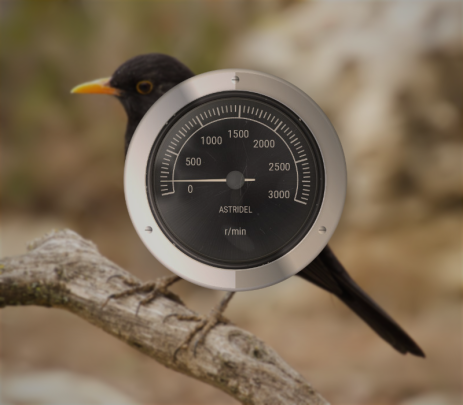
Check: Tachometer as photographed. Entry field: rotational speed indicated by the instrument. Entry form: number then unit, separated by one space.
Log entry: 150 rpm
